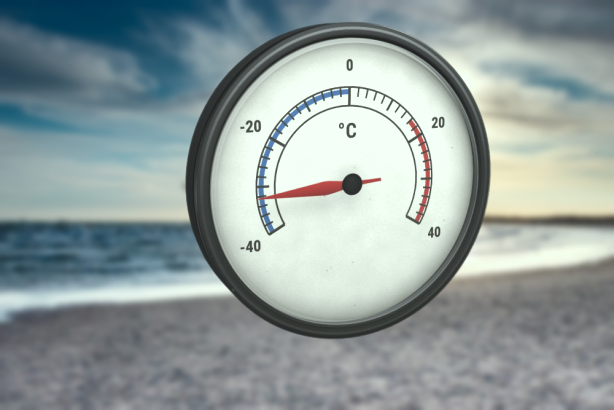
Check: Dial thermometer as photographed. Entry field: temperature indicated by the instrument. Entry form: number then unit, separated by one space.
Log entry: -32 °C
